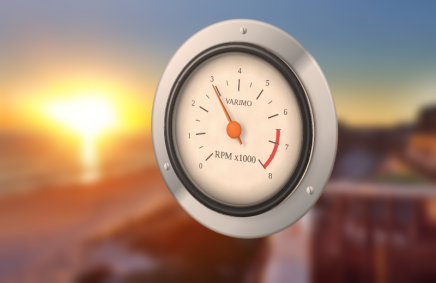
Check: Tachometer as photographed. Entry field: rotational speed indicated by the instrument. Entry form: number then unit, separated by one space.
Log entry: 3000 rpm
